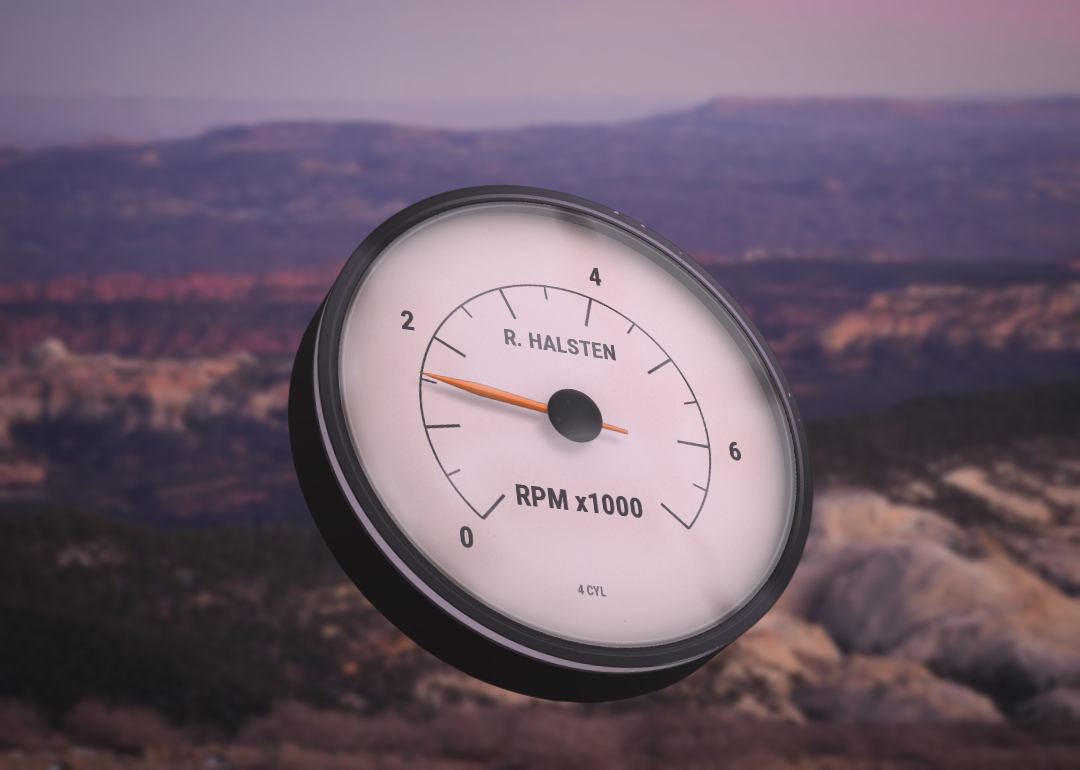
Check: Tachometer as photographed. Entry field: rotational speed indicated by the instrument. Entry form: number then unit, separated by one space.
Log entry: 1500 rpm
